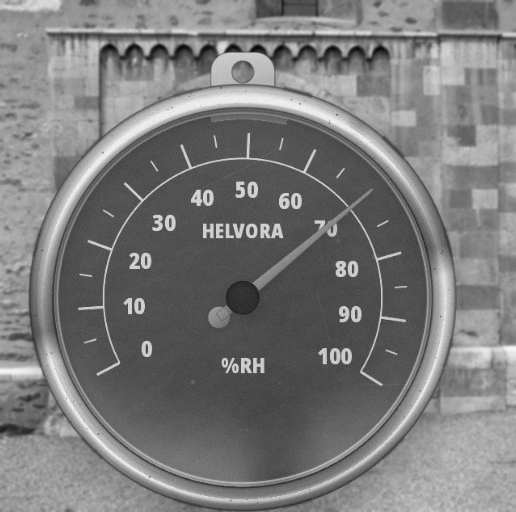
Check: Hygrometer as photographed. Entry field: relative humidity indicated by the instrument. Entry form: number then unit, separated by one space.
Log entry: 70 %
